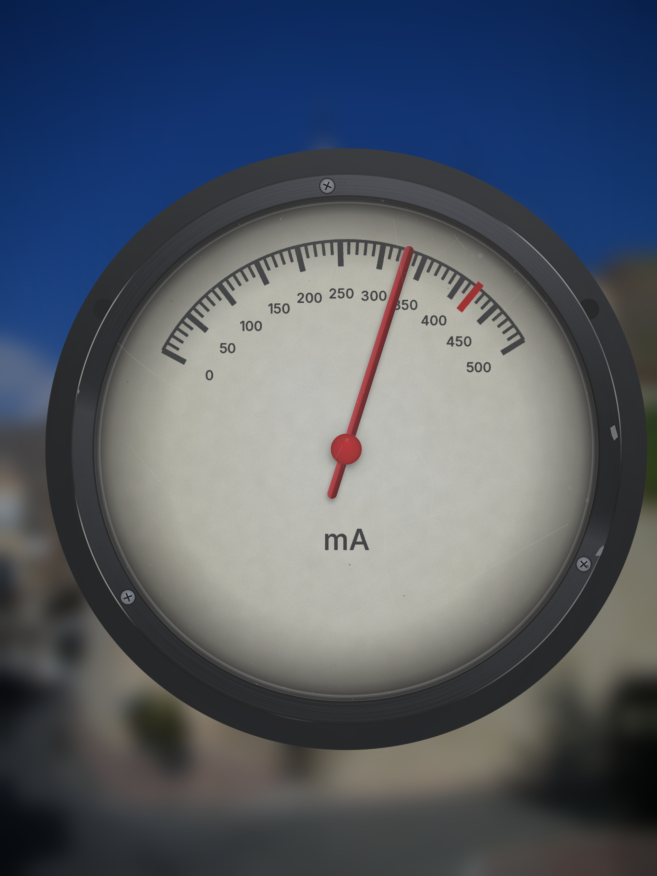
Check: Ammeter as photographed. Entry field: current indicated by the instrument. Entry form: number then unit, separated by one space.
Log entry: 330 mA
